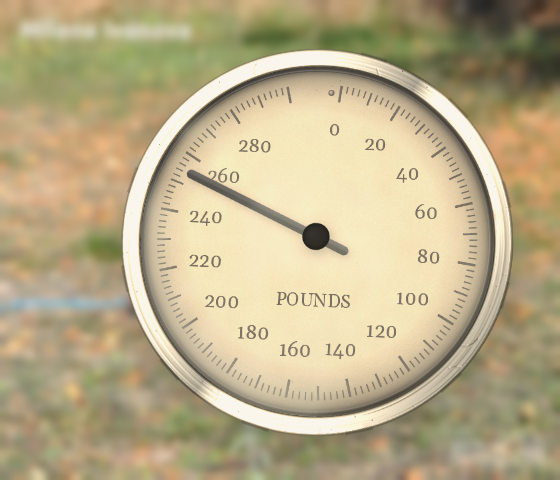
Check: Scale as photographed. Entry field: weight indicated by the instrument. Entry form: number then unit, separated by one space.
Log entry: 254 lb
